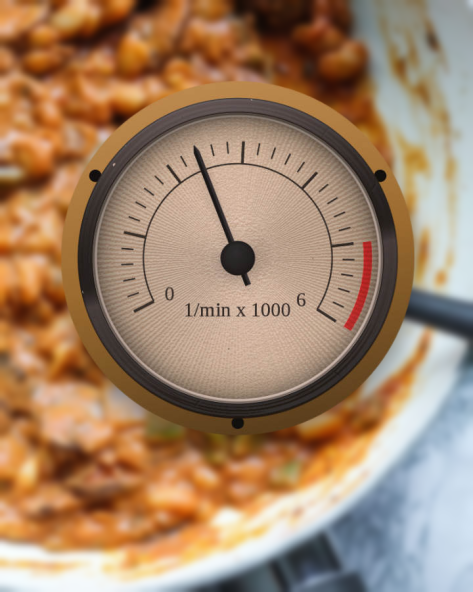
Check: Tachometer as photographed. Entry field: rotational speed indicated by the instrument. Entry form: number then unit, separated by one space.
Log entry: 2400 rpm
